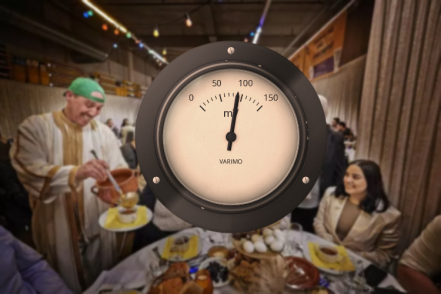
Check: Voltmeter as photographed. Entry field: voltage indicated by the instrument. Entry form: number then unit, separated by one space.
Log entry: 90 mV
